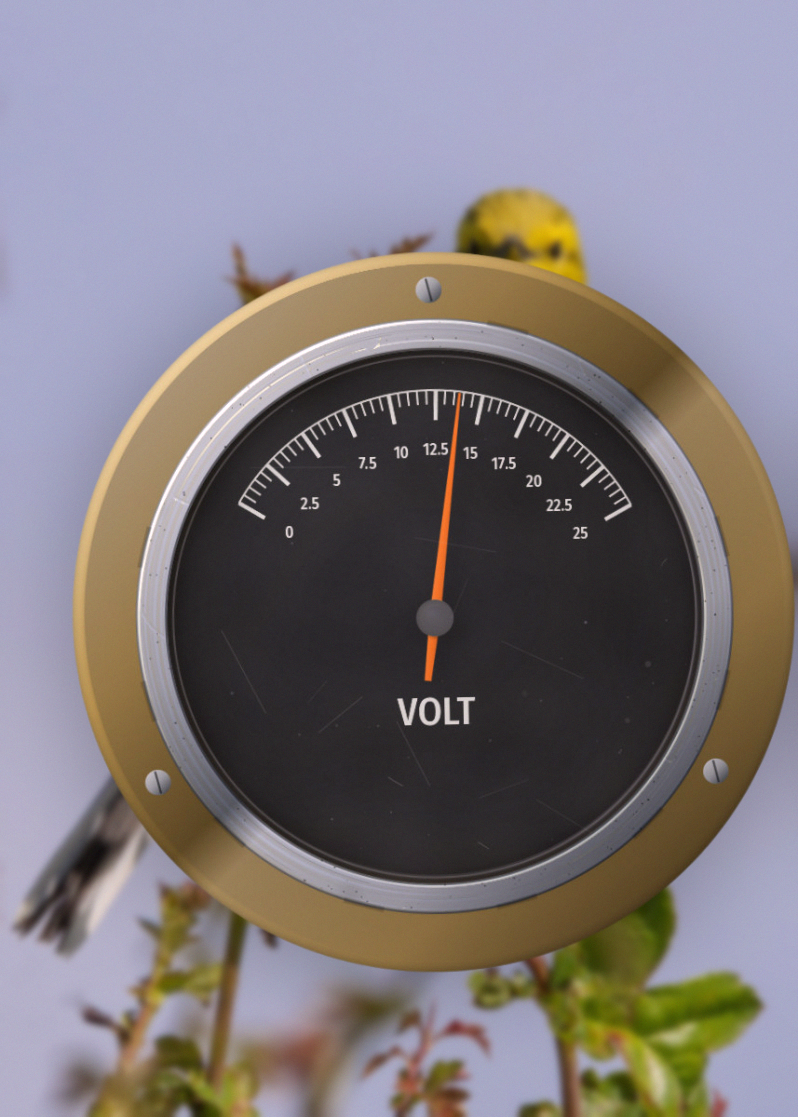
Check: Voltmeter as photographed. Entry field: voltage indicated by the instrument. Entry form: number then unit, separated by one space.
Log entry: 13.75 V
